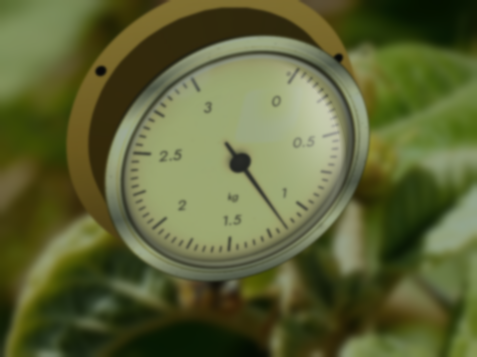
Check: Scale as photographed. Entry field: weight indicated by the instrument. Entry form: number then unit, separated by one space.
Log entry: 1.15 kg
